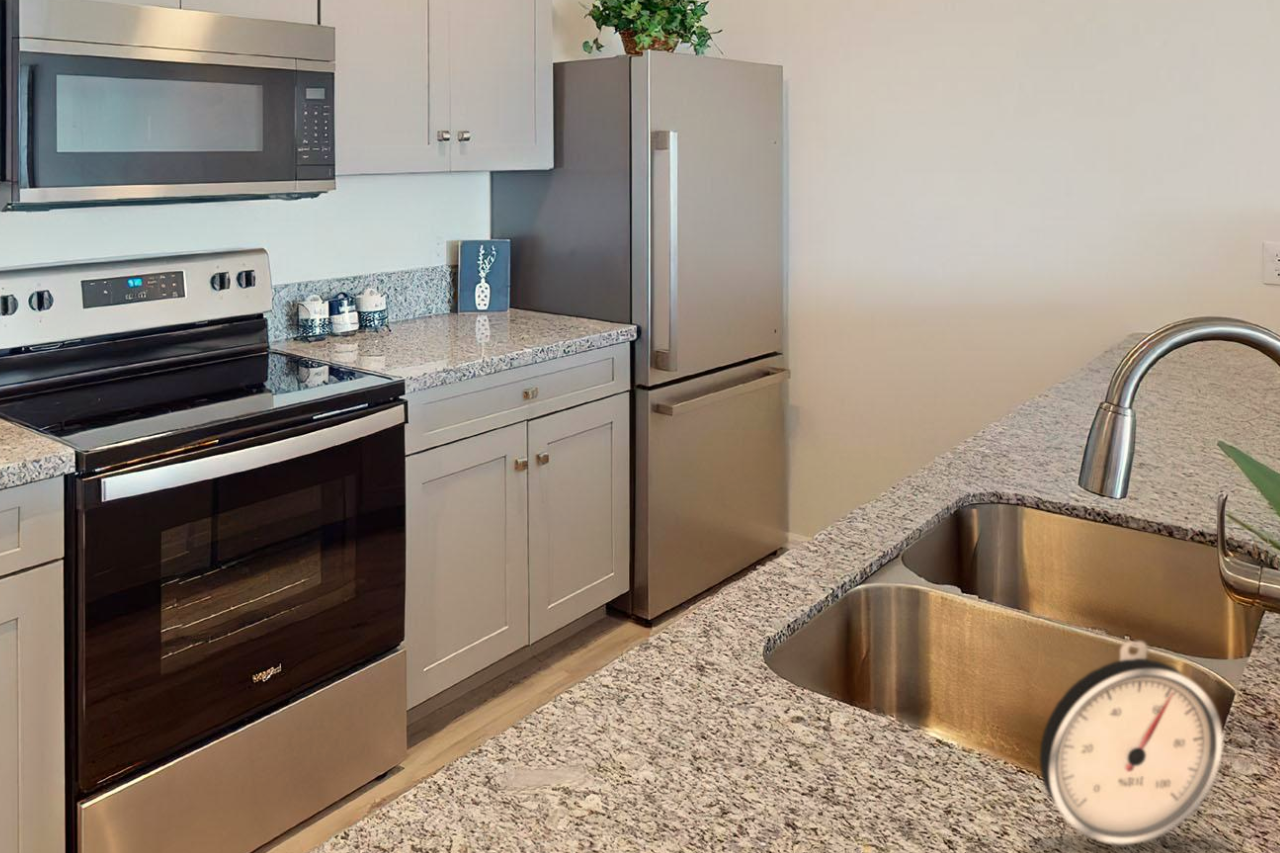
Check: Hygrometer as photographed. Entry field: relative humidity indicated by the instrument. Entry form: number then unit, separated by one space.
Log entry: 60 %
